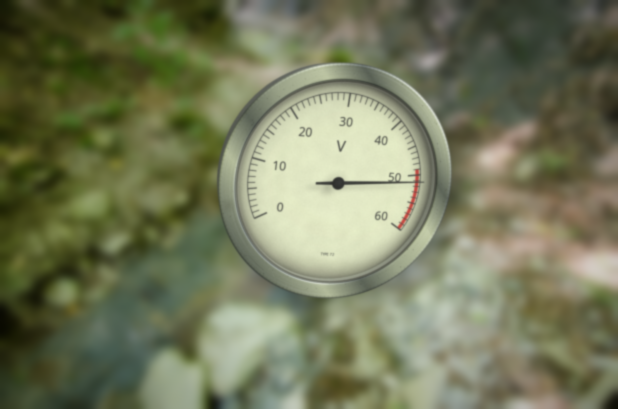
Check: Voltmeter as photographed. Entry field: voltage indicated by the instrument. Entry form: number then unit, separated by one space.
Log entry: 51 V
